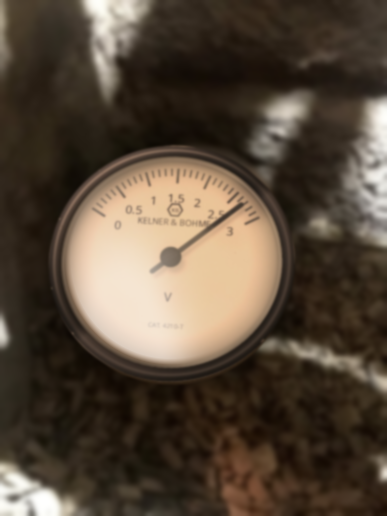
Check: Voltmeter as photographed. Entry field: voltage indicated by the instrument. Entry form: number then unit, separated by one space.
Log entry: 2.7 V
